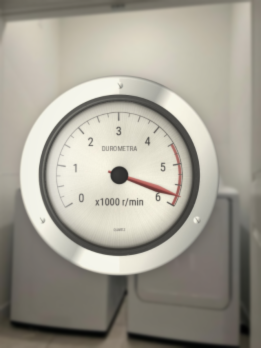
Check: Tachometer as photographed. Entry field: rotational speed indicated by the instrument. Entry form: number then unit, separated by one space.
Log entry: 5750 rpm
